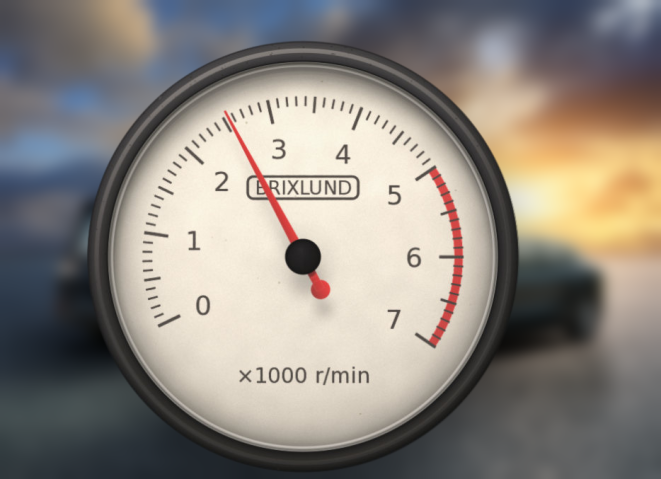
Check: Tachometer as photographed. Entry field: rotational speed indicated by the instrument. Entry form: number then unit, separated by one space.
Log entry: 2550 rpm
